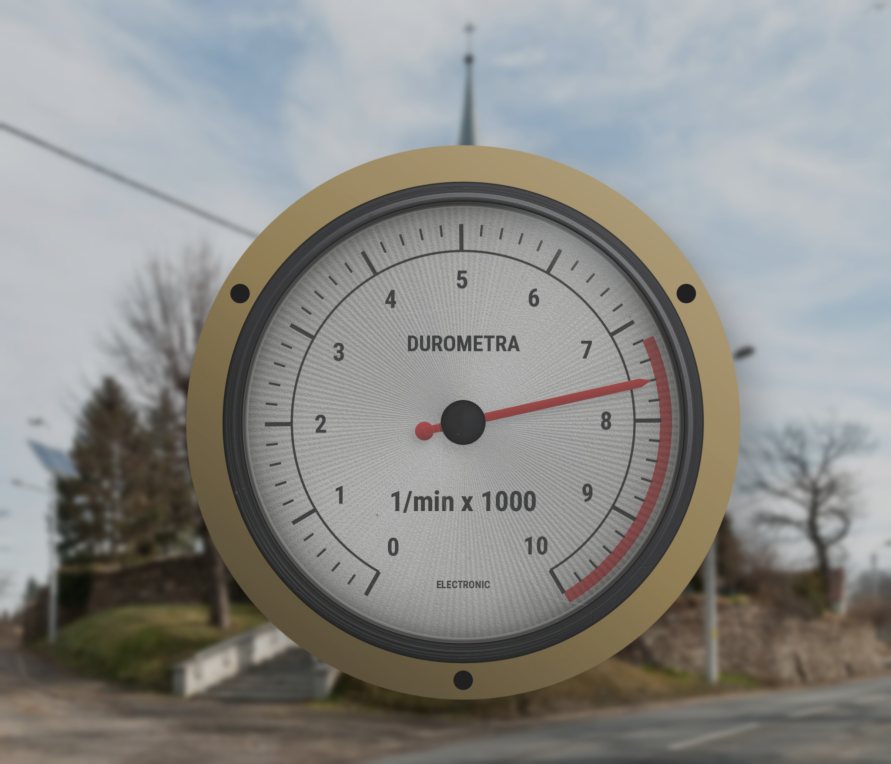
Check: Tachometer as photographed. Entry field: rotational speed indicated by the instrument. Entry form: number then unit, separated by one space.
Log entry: 7600 rpm
